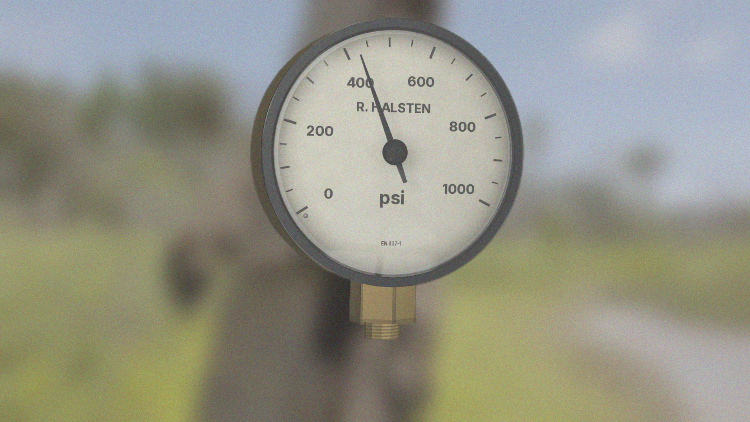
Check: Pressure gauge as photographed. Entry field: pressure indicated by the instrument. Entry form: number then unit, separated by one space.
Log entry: 425 psi
